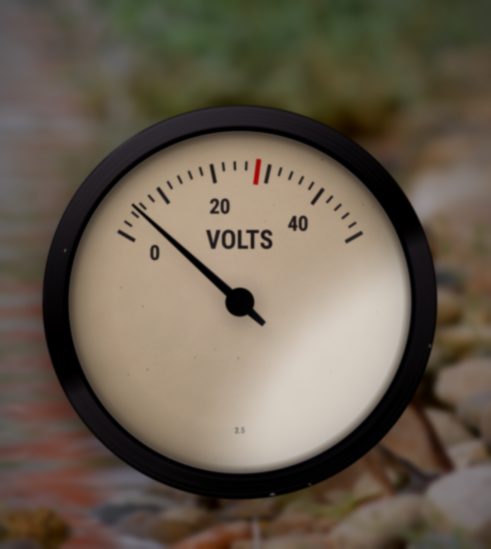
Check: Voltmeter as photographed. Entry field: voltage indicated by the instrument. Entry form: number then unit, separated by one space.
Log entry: 5 V
